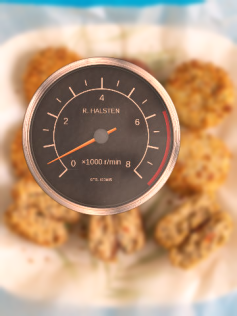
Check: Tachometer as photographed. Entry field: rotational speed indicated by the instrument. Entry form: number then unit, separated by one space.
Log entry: 500 rpm
